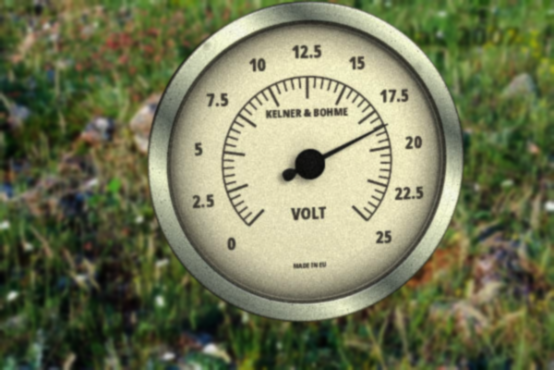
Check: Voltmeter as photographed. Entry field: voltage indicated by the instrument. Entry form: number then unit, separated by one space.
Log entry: 18.5 V
